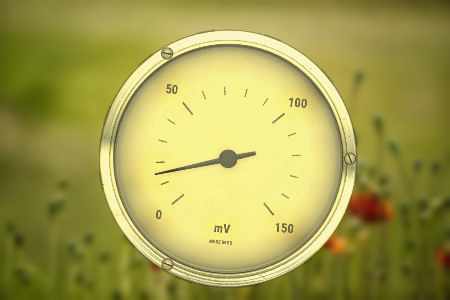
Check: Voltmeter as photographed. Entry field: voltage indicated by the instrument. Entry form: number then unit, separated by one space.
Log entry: 15 mV
